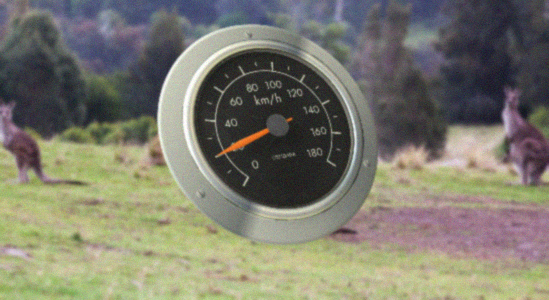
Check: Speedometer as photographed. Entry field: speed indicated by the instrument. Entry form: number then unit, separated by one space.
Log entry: 20 km/h
